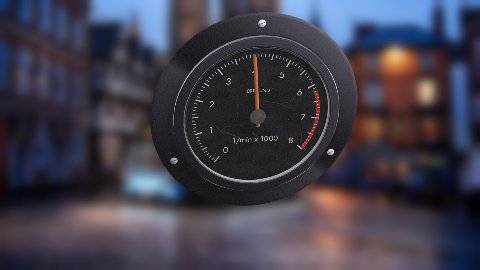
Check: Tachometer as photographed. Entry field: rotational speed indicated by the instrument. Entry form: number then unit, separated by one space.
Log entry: 4000 rpm
